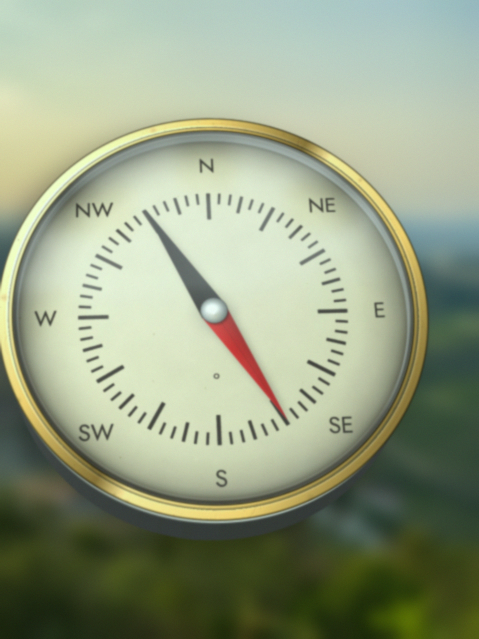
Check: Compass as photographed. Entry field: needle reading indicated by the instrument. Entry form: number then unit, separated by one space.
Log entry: 150 °
